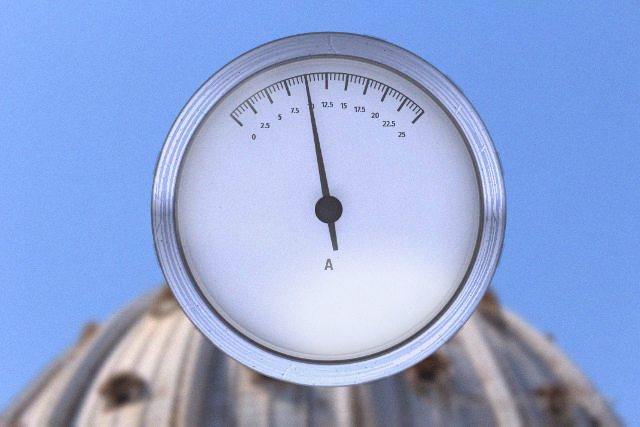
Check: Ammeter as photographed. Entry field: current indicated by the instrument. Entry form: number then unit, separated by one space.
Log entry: 10 A
